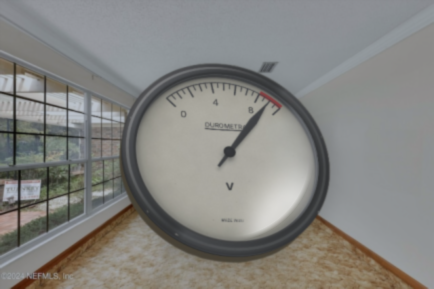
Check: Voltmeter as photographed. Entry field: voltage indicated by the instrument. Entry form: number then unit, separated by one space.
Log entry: 9 V
